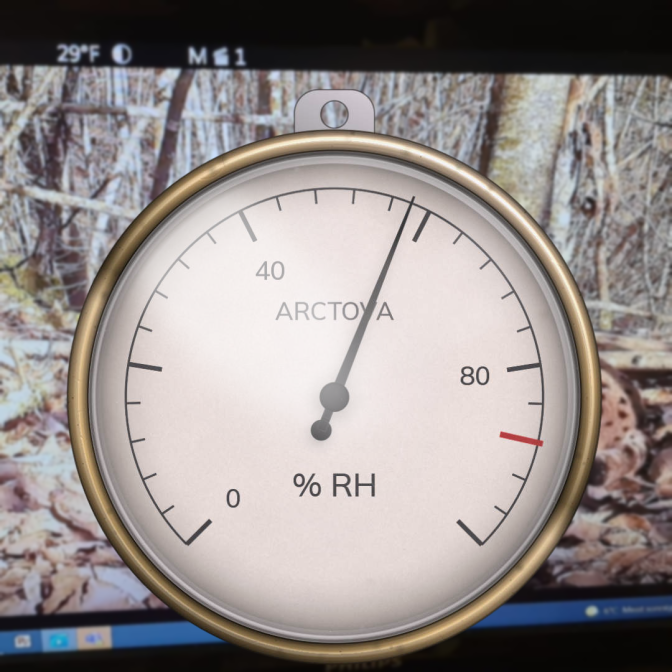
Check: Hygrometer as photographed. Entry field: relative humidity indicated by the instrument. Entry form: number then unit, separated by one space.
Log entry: 58 %
